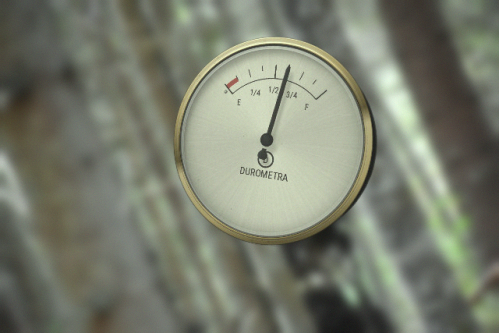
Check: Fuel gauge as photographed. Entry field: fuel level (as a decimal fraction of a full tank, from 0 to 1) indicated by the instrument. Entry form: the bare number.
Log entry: 0.625
